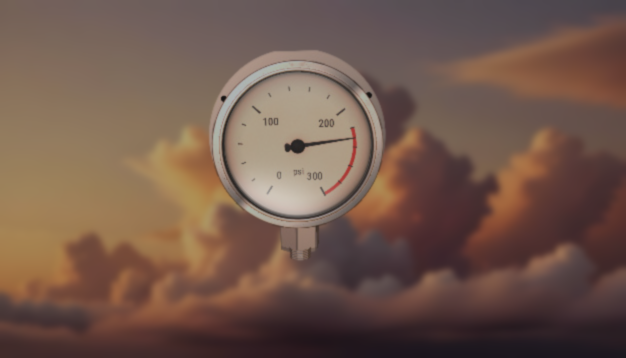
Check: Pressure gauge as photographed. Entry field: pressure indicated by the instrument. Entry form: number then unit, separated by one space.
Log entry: 230 psi
